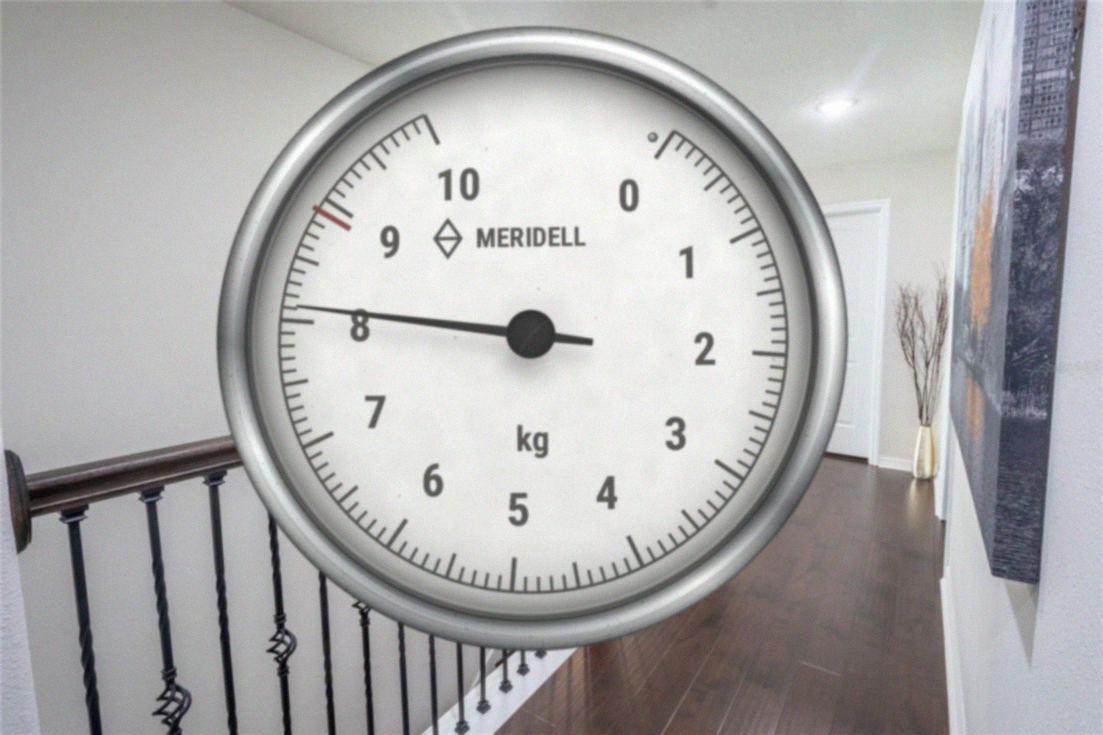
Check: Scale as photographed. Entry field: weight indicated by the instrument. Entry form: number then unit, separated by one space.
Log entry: 8.1 kg
